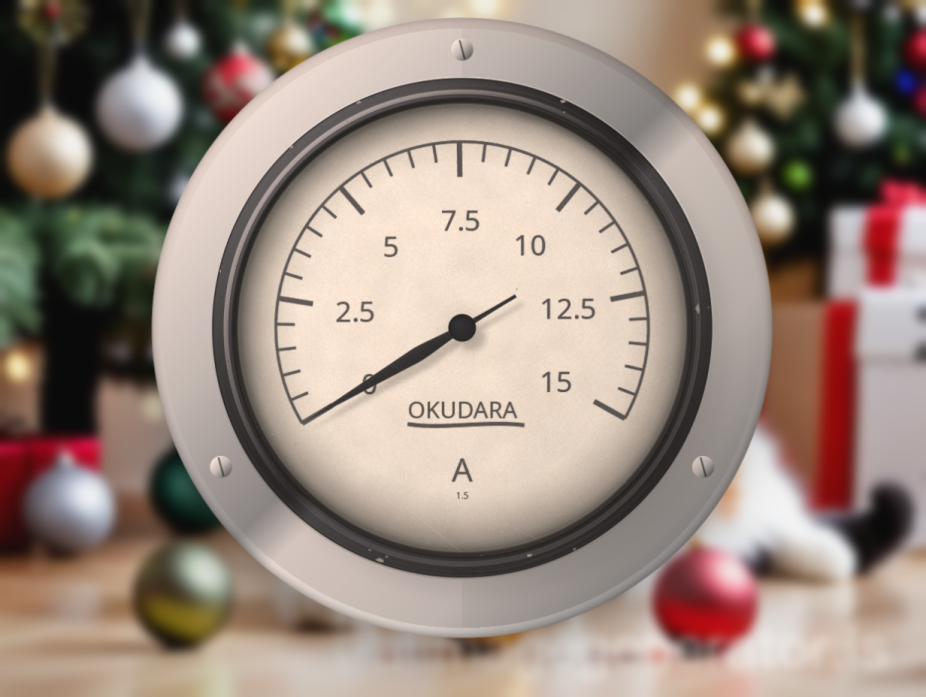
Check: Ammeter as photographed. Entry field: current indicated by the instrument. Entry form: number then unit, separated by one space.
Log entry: 0 A
